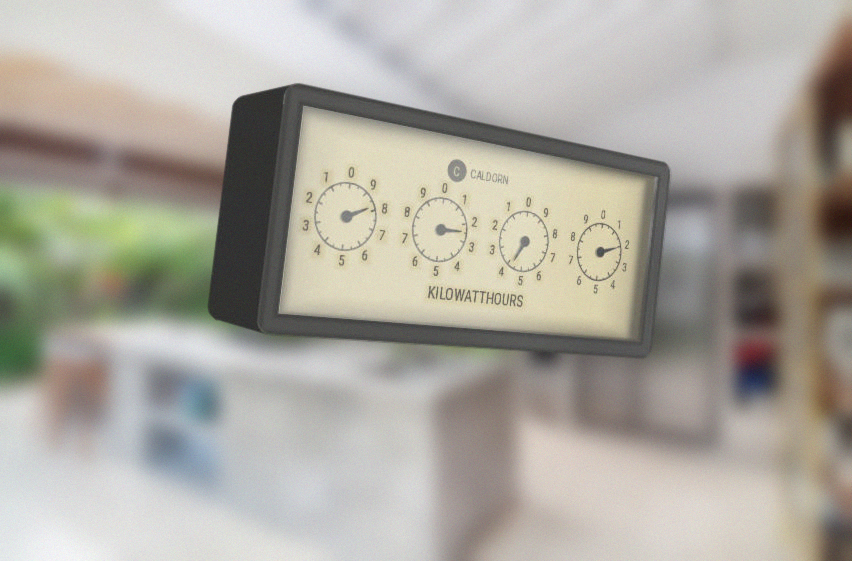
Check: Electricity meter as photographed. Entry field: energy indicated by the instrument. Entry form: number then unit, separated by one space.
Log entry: 8242 kWh
